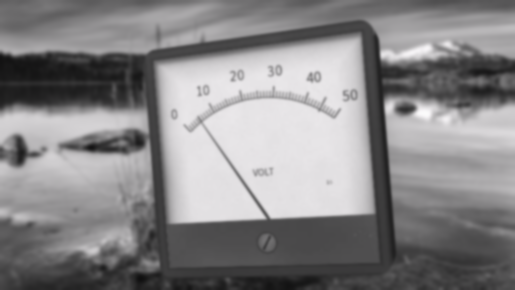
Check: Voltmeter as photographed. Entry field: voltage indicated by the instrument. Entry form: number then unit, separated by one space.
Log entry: 5 V
